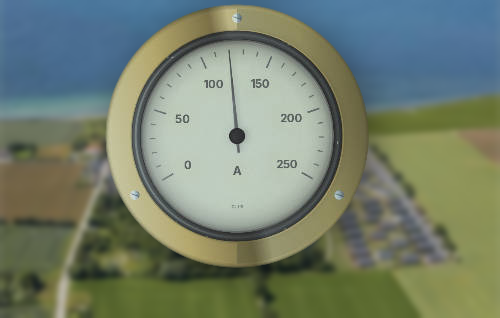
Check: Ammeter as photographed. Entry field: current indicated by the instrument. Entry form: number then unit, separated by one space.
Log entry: 120 A
